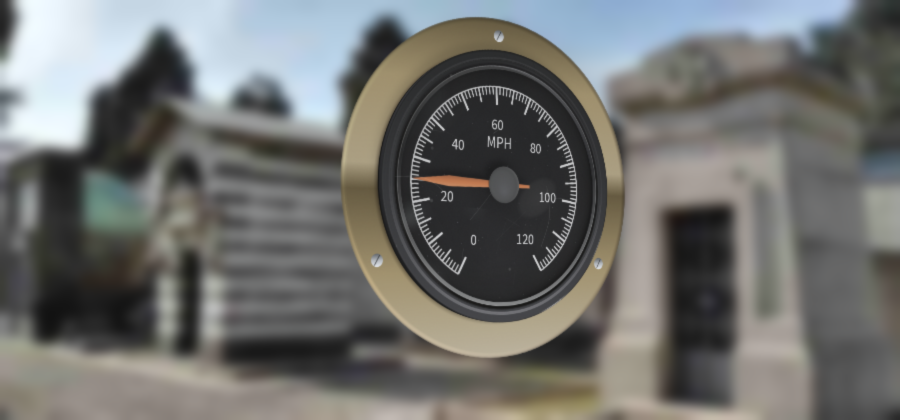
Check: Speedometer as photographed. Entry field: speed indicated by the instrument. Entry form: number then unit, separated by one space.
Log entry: 25 mph
